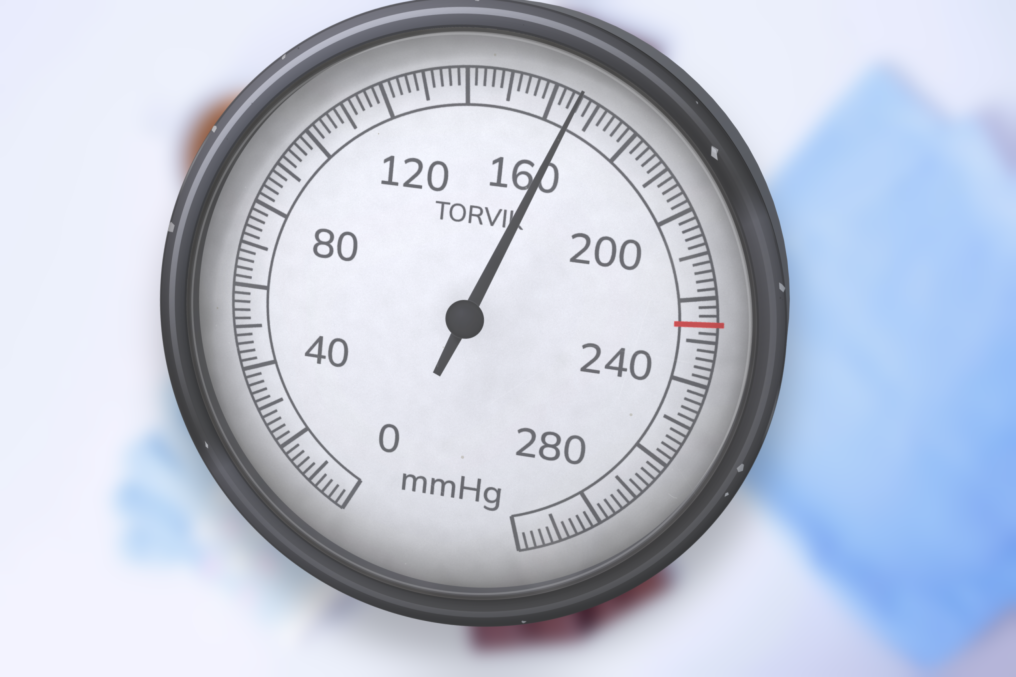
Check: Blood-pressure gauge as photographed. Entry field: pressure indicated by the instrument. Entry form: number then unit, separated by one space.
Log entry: 166 mmHg
